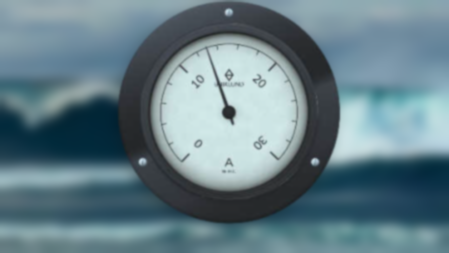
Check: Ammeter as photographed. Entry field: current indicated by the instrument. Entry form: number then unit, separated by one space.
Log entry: 13 A
